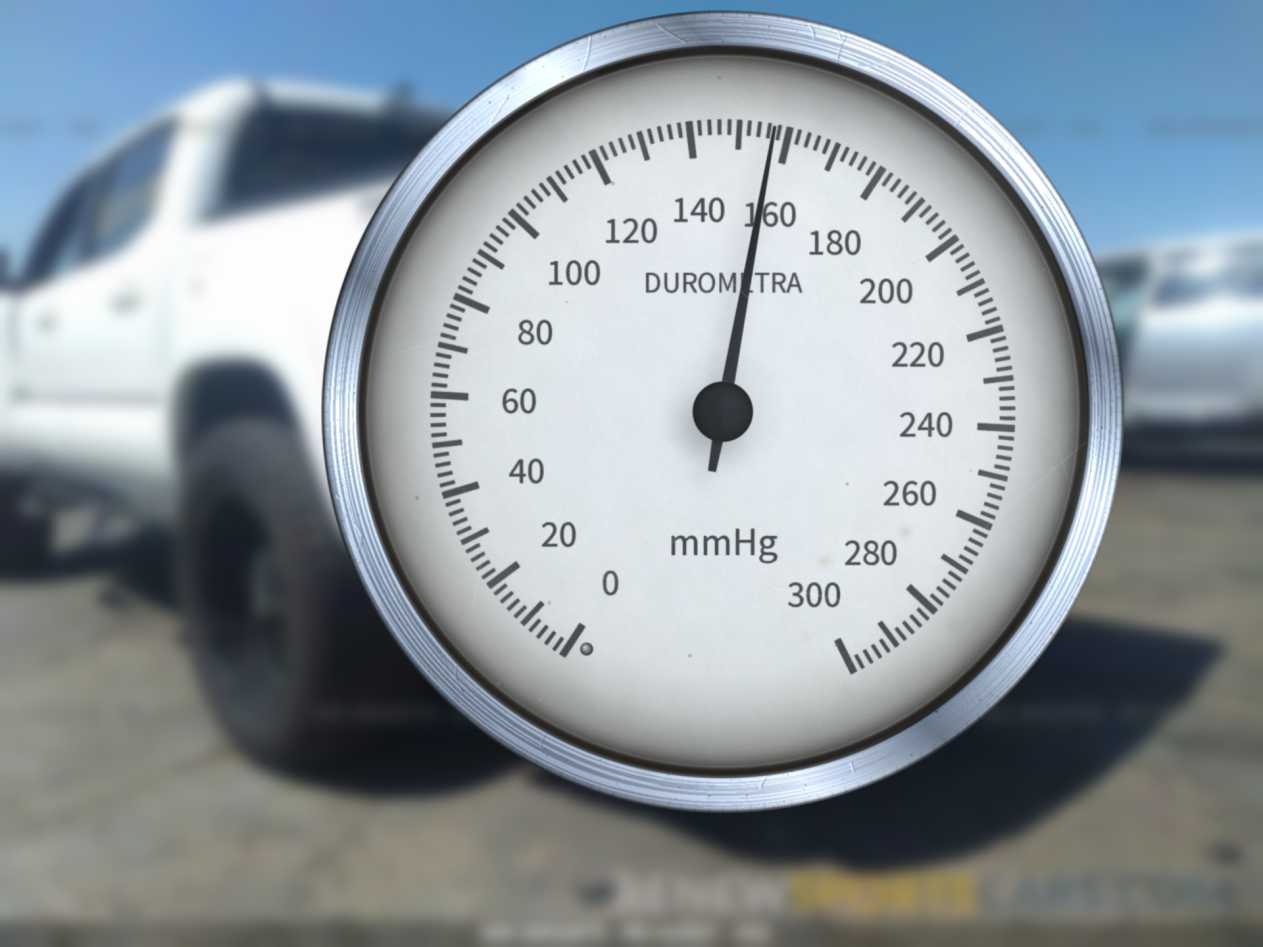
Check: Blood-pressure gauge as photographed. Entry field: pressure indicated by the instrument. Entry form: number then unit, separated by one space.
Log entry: 157 mmHg
